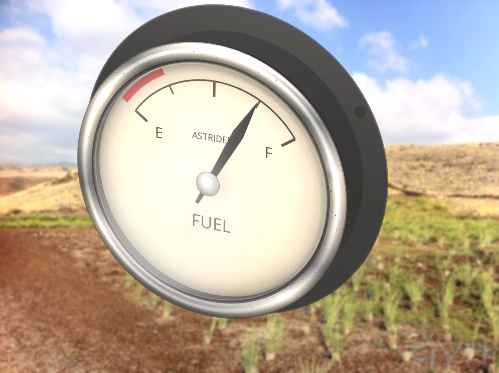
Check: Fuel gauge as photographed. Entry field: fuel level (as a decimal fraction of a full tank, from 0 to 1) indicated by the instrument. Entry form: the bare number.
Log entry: 0.75
